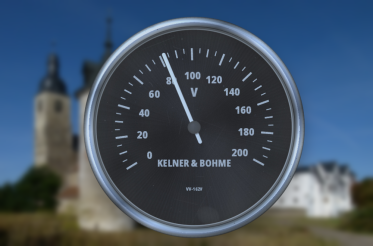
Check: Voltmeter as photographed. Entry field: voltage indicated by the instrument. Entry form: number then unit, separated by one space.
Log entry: 82.5 V
